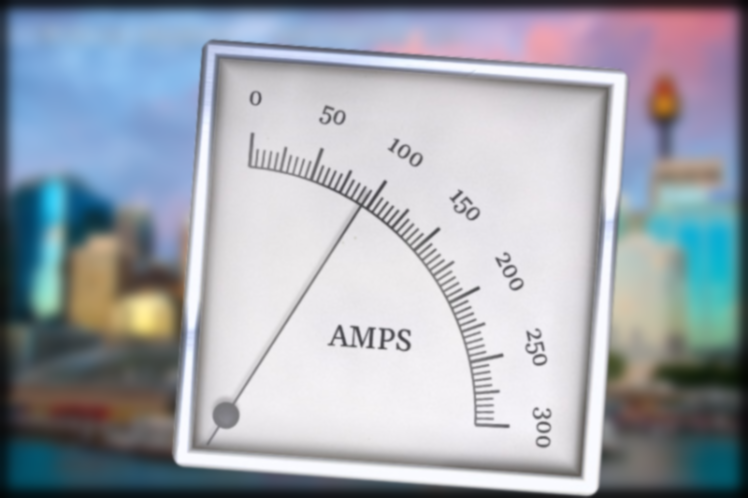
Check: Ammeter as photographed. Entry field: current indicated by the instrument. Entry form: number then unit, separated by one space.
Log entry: 95 A
